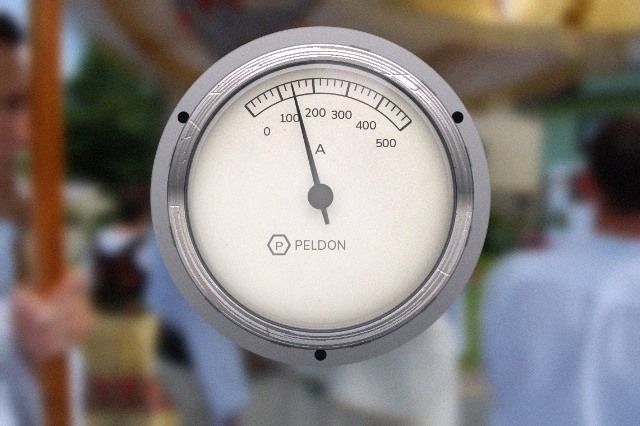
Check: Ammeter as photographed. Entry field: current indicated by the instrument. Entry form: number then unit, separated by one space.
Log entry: 140 A
